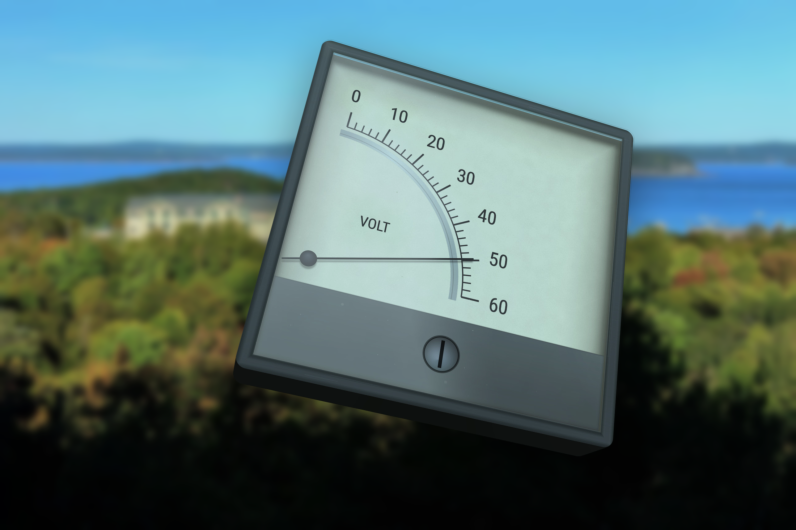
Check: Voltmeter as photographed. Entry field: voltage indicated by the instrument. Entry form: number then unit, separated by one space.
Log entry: 50 V
